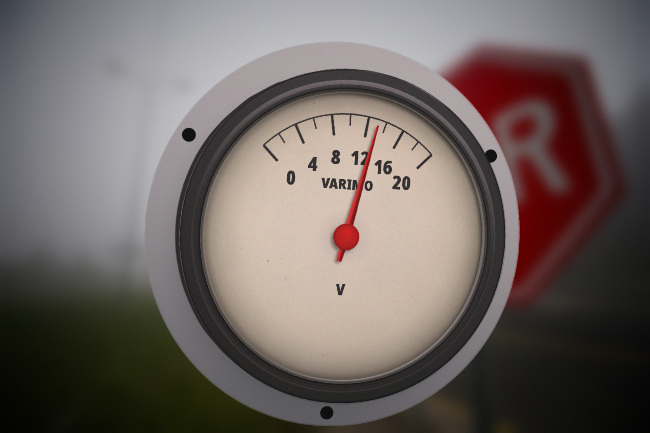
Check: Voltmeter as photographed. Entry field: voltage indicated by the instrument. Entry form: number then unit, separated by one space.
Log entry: 13 V
